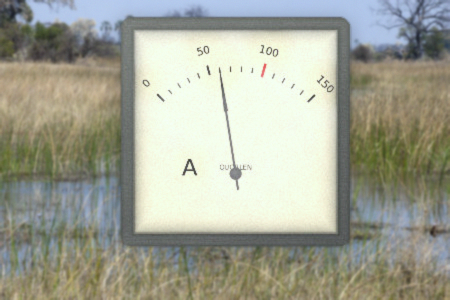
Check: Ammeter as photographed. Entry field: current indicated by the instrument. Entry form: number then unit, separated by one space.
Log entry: 60 A
